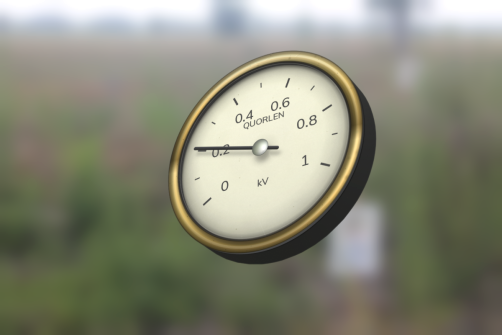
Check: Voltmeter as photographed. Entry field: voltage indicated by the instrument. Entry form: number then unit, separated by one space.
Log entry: 0.2 kV
